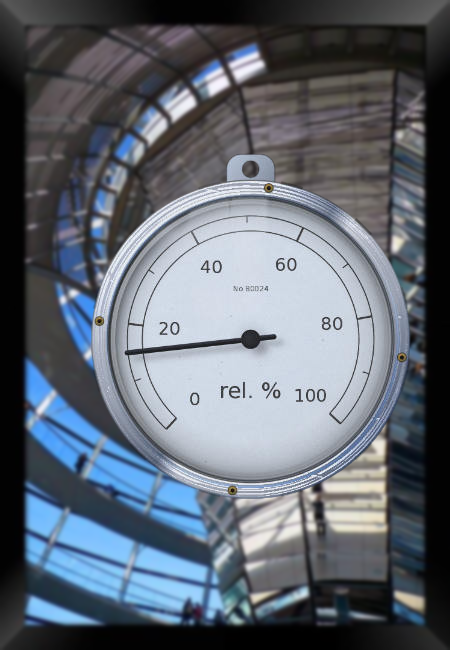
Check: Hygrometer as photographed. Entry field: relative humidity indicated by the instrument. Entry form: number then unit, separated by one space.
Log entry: 15 %
